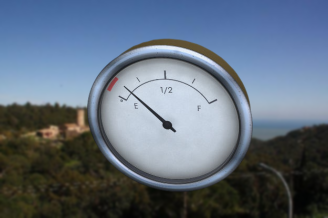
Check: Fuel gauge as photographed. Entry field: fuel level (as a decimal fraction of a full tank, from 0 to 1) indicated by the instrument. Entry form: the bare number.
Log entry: 0.125
